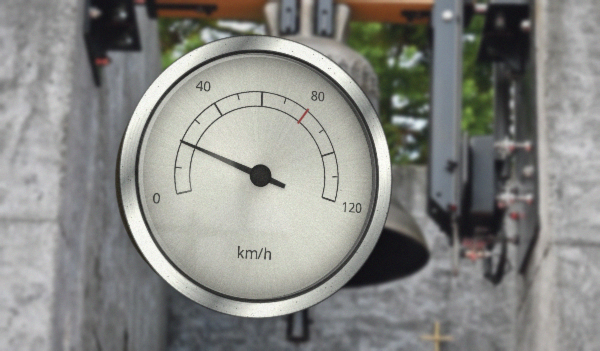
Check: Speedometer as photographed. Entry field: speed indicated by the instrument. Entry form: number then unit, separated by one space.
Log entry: 20 km/h
